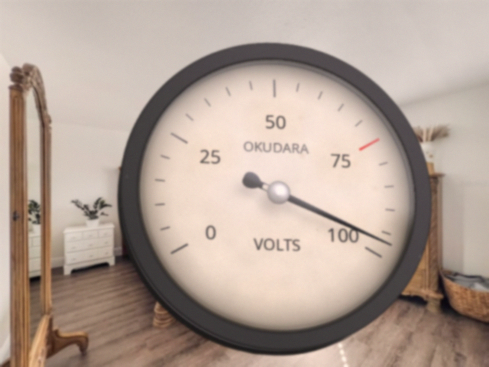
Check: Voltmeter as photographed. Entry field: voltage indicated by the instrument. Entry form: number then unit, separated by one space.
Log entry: 97.5 V
